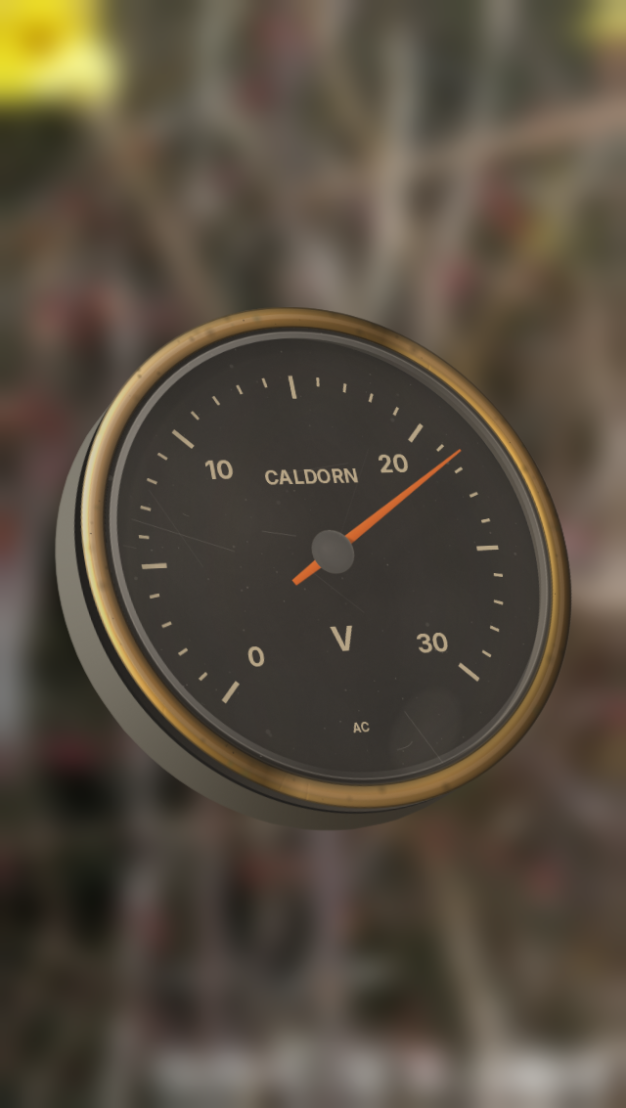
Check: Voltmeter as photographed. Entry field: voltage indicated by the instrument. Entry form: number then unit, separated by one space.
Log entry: 21.5 V
